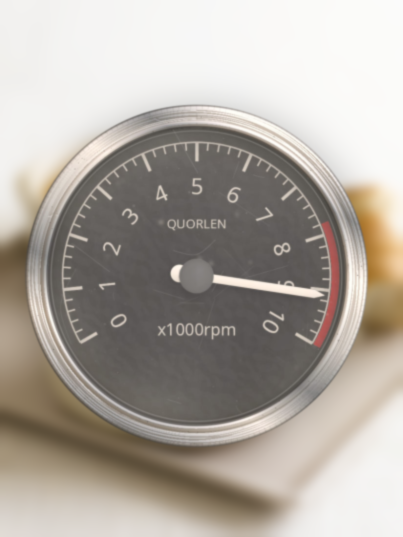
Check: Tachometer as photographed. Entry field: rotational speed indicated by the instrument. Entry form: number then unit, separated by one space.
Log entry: 9100 rpm
